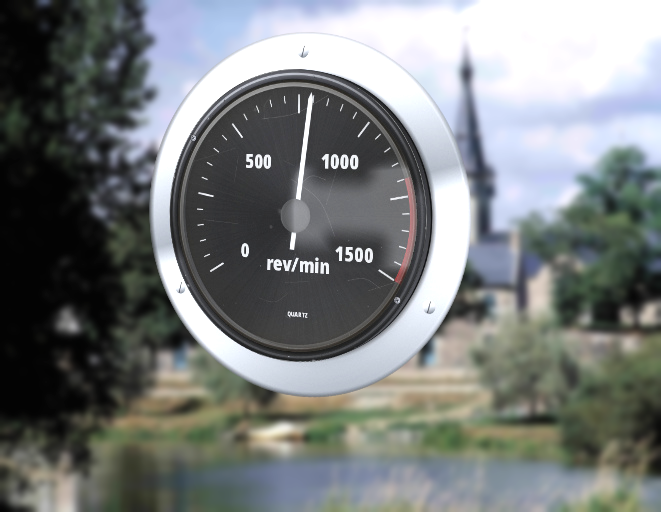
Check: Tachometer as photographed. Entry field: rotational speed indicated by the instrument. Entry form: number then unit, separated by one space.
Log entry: 800 rpm
